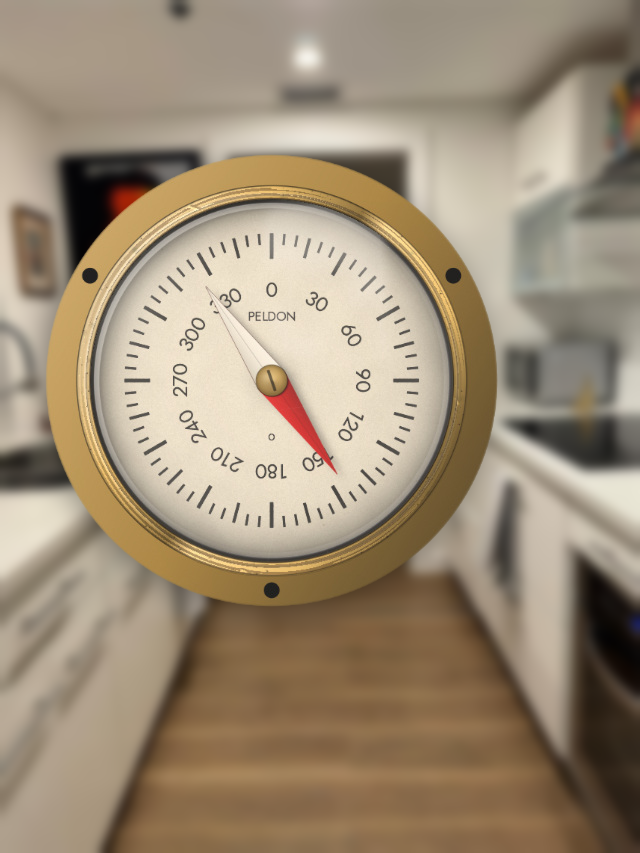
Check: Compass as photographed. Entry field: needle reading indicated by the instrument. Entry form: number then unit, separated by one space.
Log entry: 145 °
